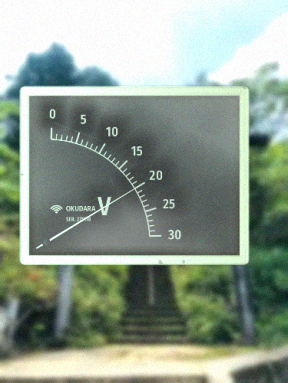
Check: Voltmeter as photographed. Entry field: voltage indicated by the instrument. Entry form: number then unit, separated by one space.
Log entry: 20 V
